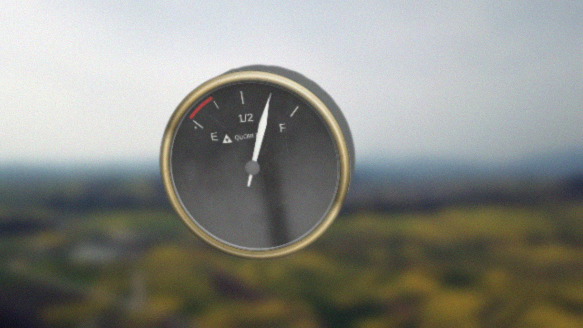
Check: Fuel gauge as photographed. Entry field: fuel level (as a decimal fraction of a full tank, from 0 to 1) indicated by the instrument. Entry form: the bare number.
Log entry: 0.75
